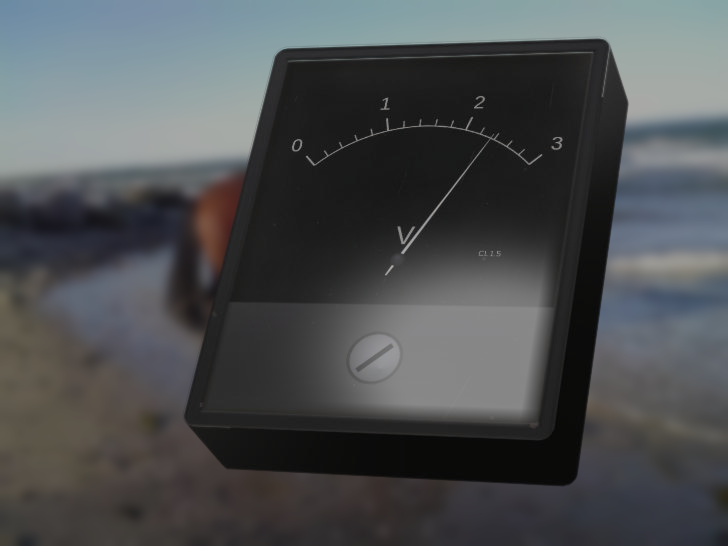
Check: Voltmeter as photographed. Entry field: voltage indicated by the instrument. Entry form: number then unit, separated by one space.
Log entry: 2.4 V
